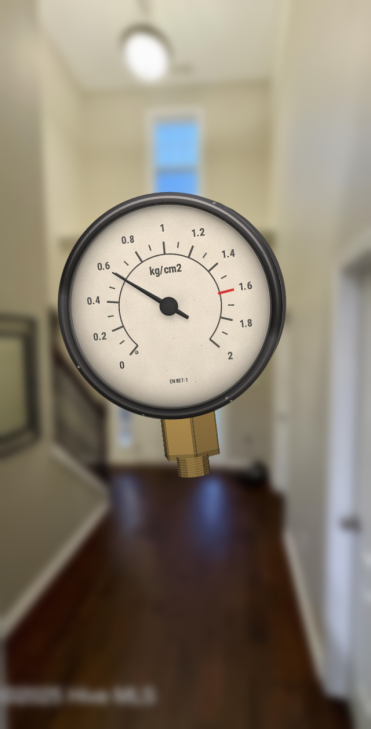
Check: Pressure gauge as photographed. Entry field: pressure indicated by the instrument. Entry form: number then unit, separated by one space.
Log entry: 0.6 kg/cm²
